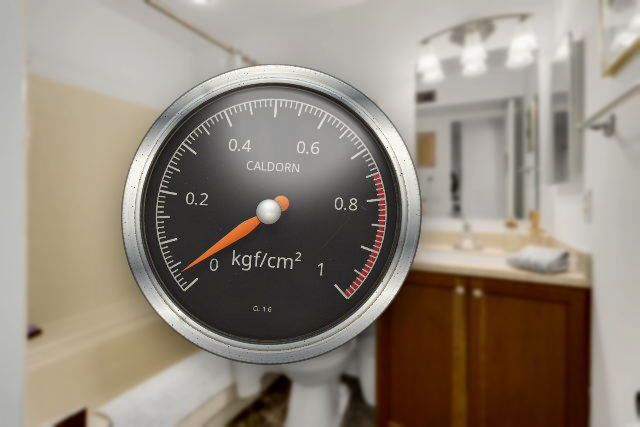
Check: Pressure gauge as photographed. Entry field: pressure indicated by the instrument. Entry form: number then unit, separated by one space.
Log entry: 0.03 kg/cm²
